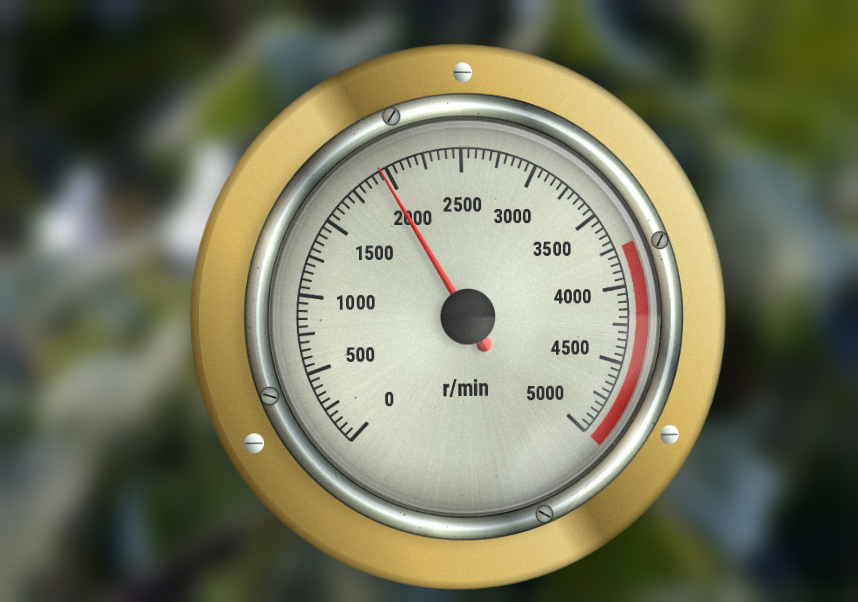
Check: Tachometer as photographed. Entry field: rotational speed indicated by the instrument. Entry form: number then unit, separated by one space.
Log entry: 1950 rpm
